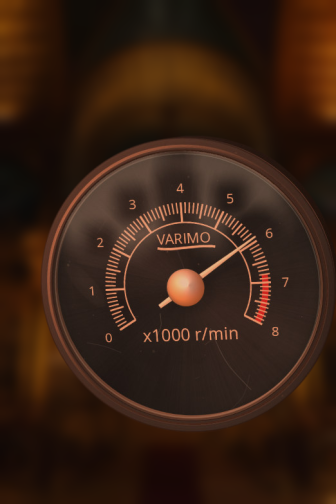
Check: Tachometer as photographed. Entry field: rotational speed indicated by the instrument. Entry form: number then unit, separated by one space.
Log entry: 5900 rpm
